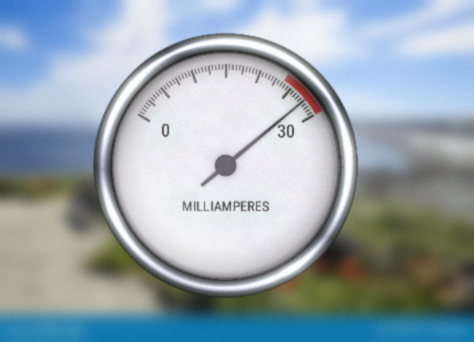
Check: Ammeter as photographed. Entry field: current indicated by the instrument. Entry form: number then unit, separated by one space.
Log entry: 27.5 mA
